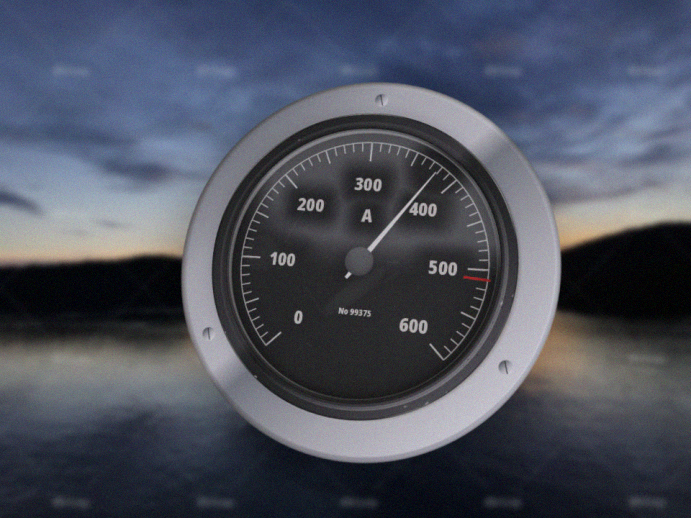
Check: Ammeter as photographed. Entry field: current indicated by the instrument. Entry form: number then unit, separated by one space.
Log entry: 380 A
